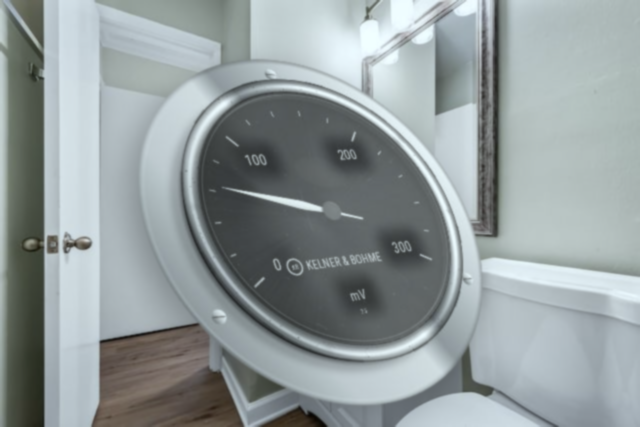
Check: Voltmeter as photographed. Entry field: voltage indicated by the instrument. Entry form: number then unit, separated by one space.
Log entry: 60 mV
